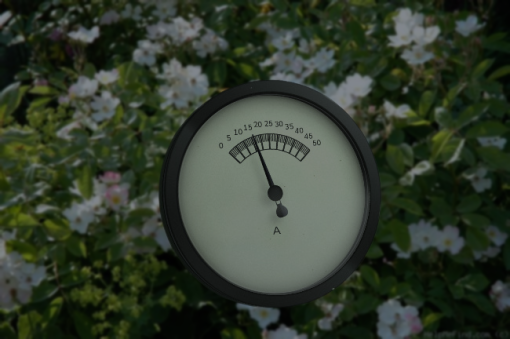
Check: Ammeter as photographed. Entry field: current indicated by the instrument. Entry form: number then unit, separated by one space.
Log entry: 15 A
